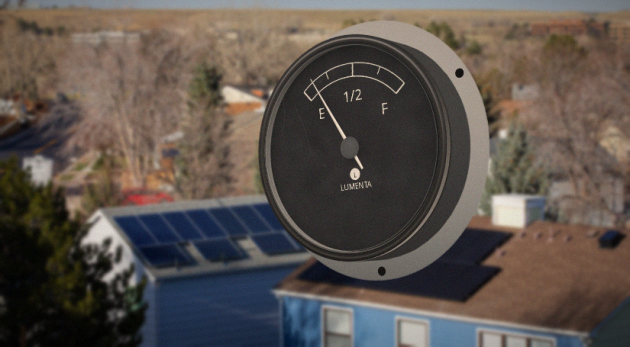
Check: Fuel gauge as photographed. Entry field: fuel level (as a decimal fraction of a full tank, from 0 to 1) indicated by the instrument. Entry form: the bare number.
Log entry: 0.125
